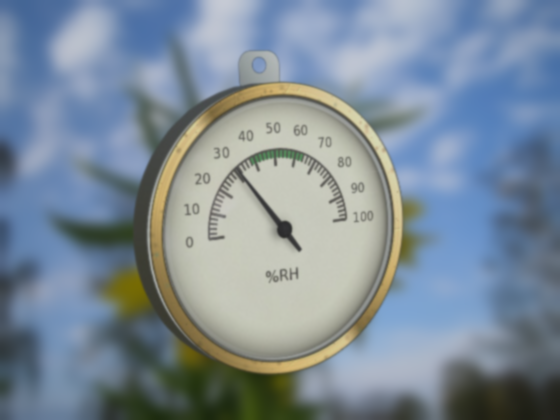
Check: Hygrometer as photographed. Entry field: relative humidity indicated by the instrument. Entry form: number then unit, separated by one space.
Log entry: 30 %
